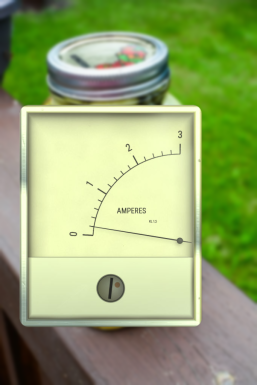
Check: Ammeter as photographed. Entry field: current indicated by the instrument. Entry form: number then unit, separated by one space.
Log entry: 0.2 A
